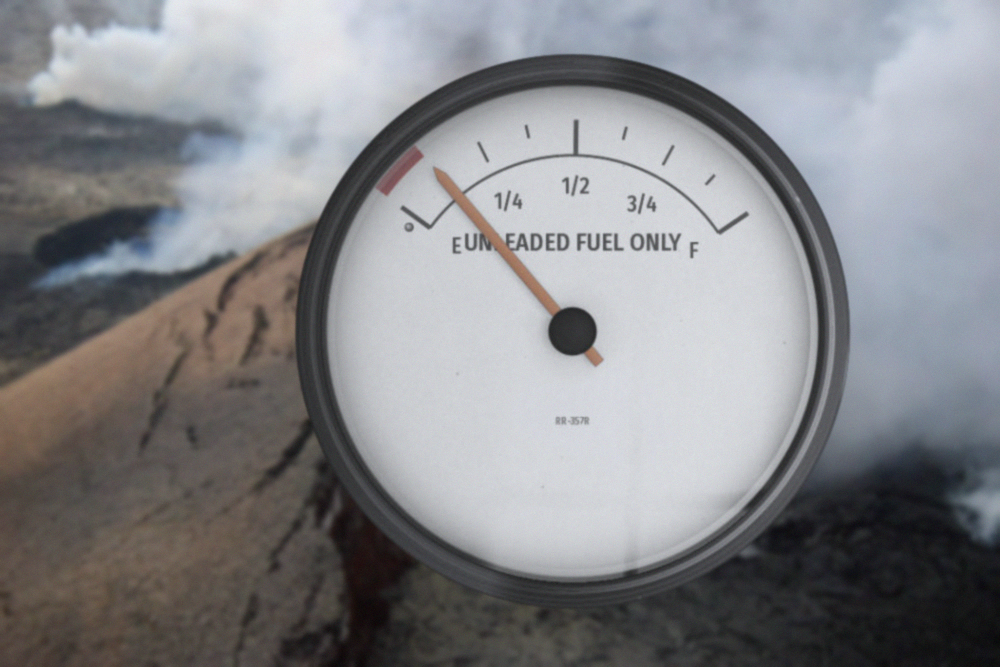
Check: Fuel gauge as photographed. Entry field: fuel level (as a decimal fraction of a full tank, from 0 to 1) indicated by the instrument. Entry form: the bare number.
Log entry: 0.125
